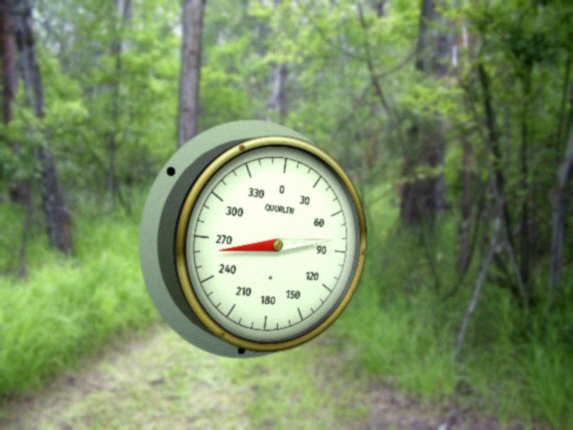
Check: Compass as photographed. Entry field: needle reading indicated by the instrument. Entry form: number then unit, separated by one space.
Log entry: 260 °
